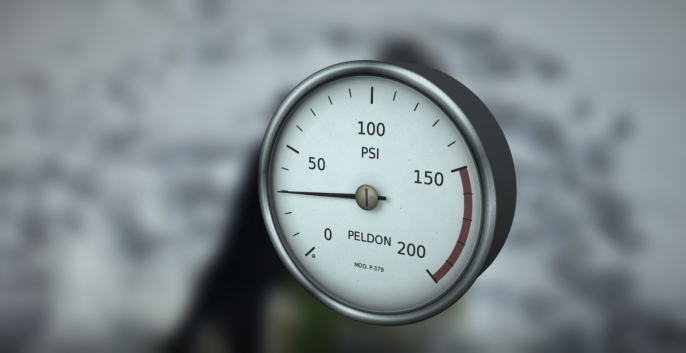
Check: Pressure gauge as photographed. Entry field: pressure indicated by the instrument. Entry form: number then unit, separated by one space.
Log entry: 30 psi
